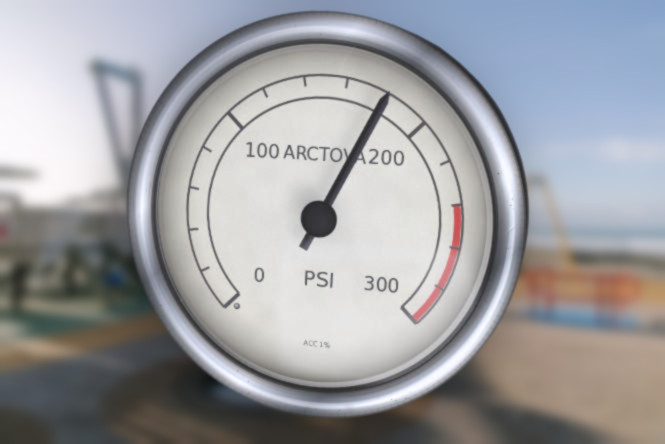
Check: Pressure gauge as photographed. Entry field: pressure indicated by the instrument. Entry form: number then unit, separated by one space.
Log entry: 180 psi
